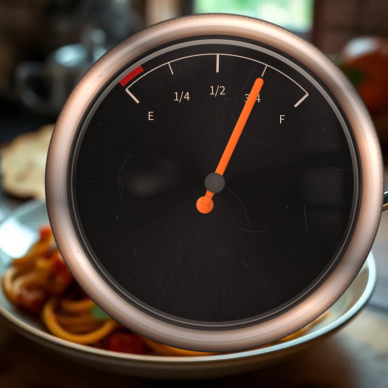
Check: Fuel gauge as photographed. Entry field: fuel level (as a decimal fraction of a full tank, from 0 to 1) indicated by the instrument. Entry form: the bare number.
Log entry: 0.75
